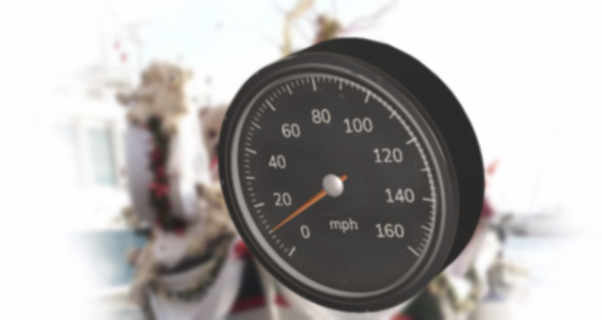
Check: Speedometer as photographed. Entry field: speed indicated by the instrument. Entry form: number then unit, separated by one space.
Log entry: 10 mph
